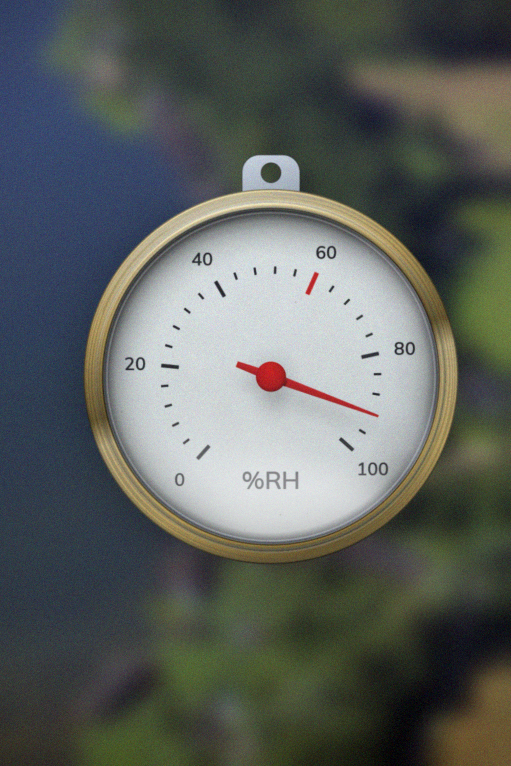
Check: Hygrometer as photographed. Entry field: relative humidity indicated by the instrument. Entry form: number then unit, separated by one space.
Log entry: 92 %
